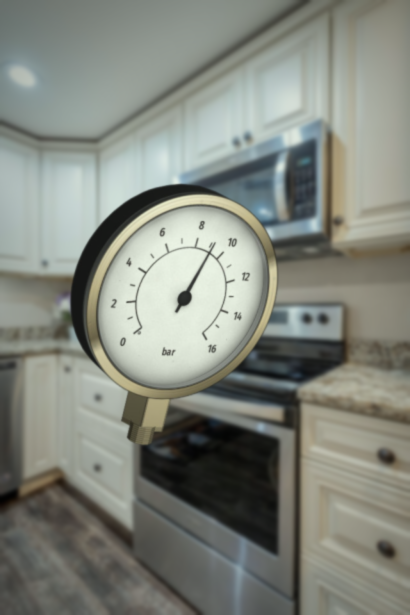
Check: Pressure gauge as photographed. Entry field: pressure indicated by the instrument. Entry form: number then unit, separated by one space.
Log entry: 9 bar
